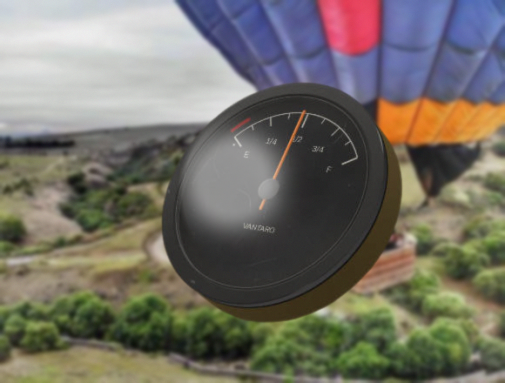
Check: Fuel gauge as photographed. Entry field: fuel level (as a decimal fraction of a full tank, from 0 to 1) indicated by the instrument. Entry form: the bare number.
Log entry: 0.5
